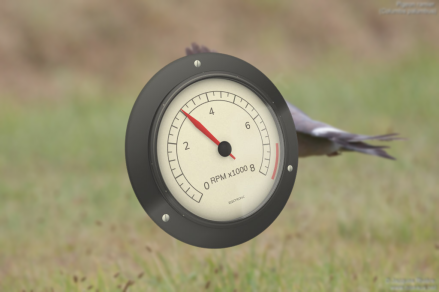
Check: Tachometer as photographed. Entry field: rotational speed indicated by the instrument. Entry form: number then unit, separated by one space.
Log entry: 3000 rpm
